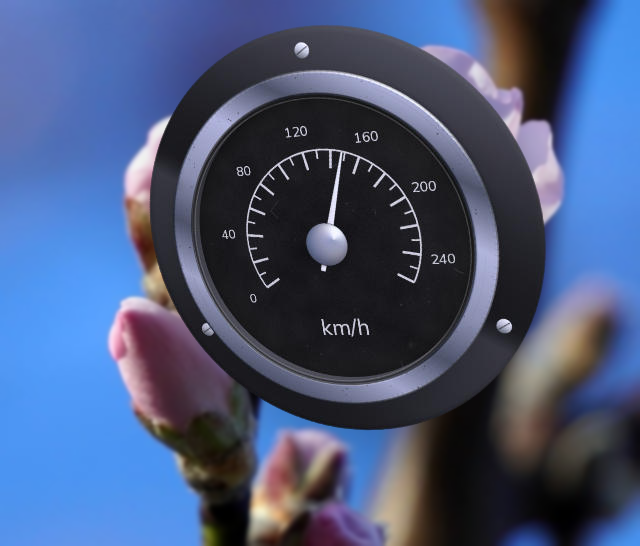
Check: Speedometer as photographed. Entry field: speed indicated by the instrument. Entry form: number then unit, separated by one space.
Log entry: 150 km/h
